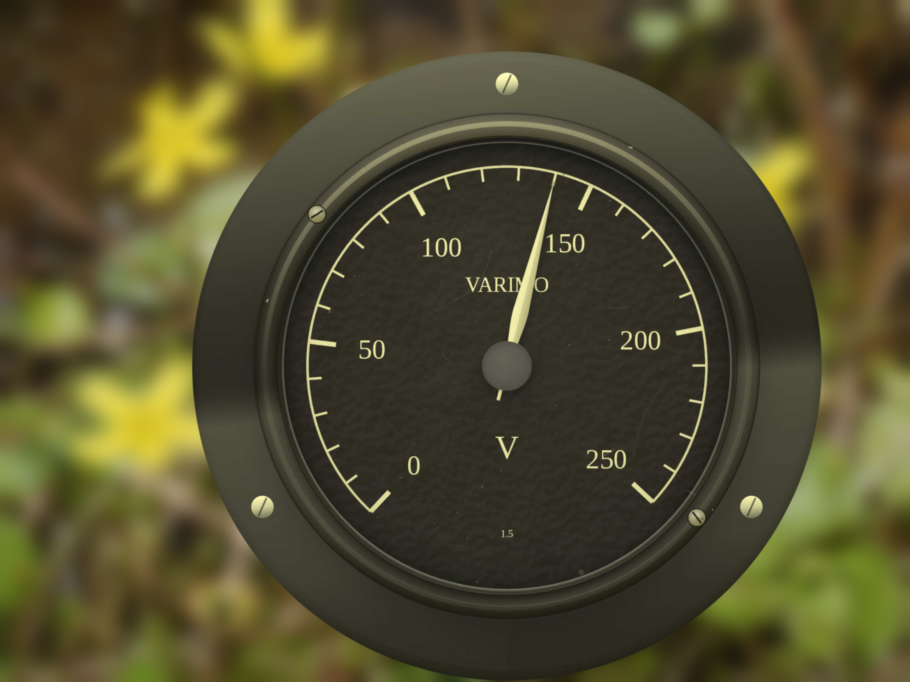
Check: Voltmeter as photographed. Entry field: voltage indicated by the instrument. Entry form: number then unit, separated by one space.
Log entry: 140 V
